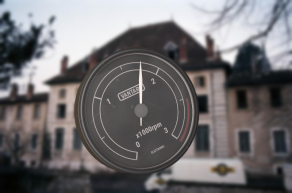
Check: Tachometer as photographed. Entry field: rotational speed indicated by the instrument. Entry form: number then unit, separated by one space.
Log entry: 1750 rpm
